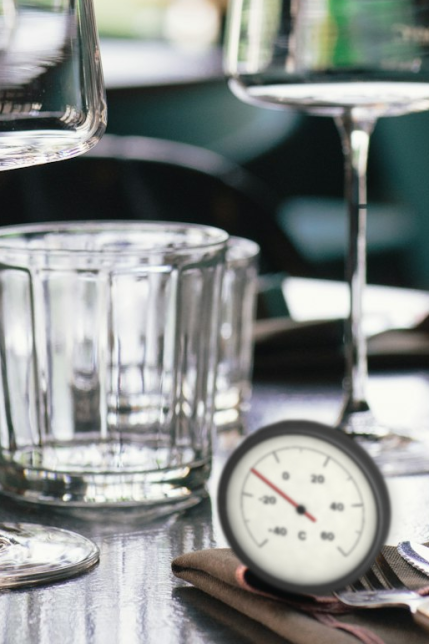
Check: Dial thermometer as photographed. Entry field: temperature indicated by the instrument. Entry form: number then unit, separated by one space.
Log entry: -10 °C
